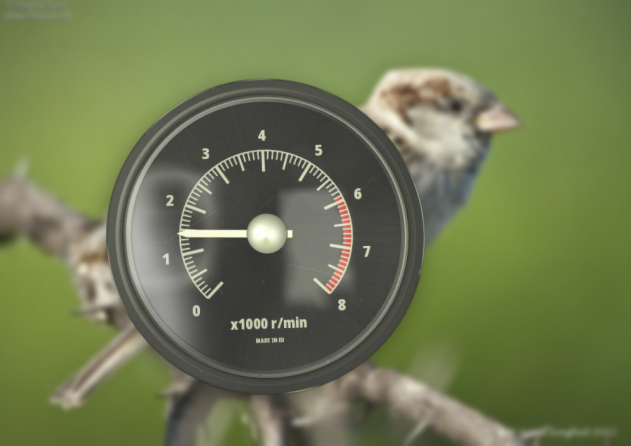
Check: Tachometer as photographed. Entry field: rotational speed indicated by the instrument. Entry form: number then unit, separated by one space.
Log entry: 1400 rpm
